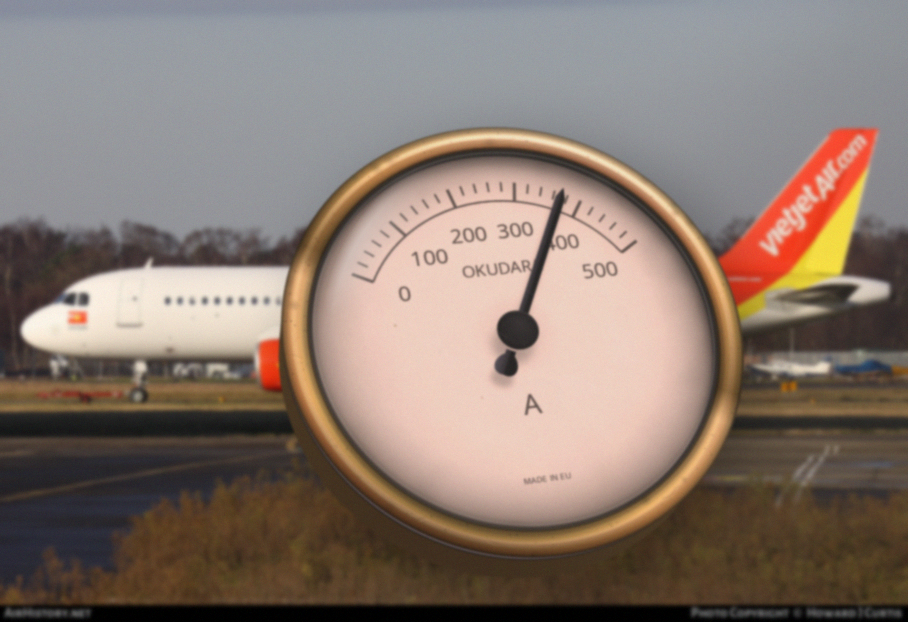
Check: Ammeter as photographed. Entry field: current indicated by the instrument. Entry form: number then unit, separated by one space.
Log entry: 370 A
